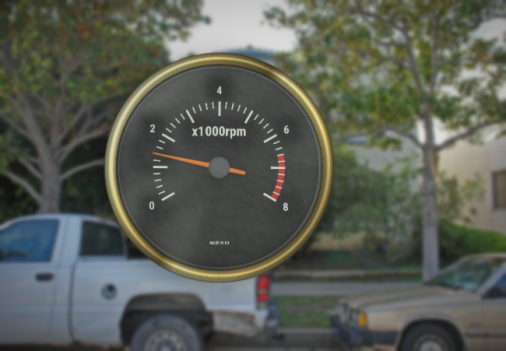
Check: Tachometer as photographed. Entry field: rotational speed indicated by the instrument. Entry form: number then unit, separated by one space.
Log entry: 1400 rpm
